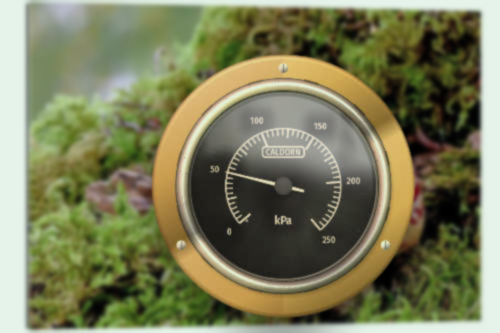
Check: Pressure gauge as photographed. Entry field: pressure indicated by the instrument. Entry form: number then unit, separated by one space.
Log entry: 50 kPa
